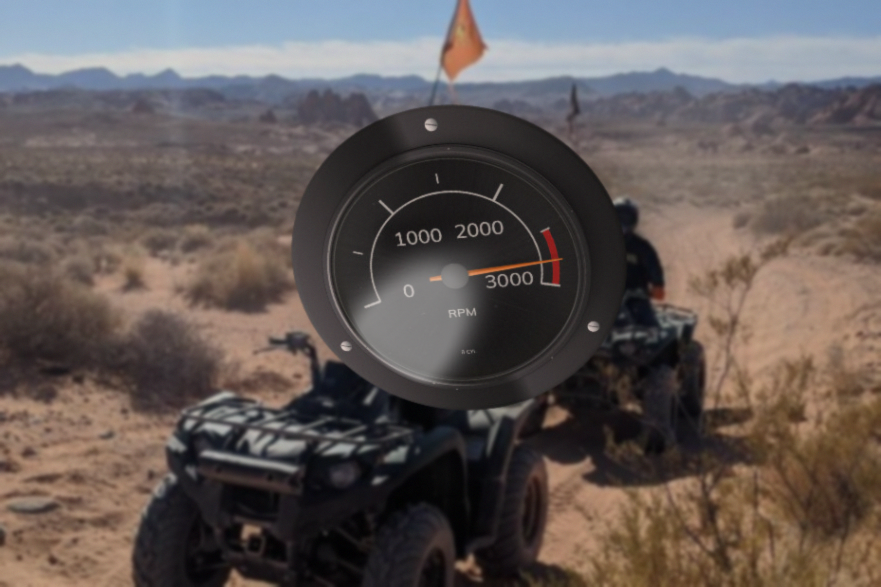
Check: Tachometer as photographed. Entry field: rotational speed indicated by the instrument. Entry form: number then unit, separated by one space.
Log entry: 2750 rpm
